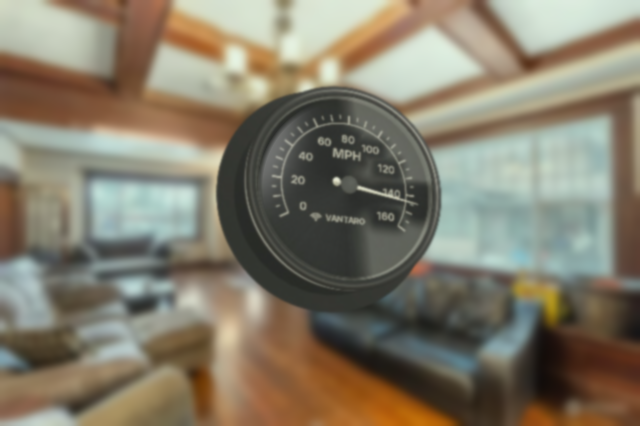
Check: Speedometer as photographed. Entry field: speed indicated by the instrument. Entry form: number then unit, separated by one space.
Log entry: 145 mph
